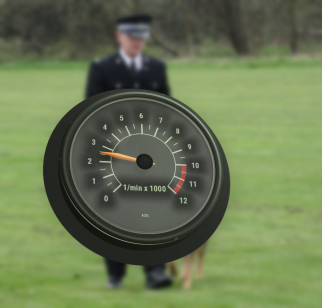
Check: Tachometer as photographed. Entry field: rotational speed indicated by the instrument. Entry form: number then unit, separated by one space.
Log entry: 2500 rpm
